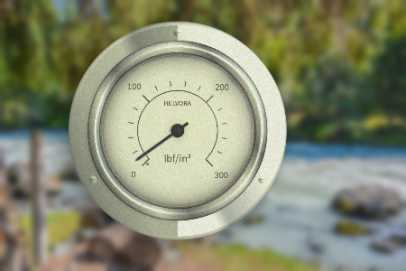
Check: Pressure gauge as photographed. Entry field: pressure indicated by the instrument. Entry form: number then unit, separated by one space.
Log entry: 10 psi
